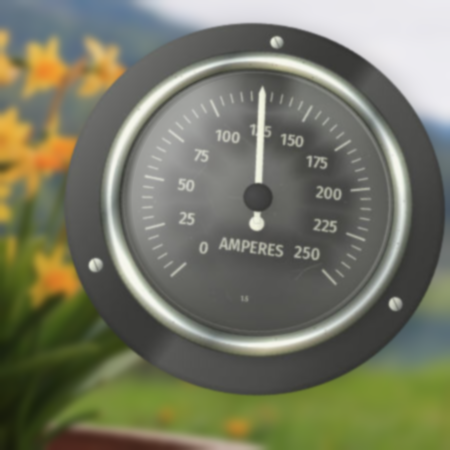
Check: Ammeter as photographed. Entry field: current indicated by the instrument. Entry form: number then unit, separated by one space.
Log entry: 125 A
